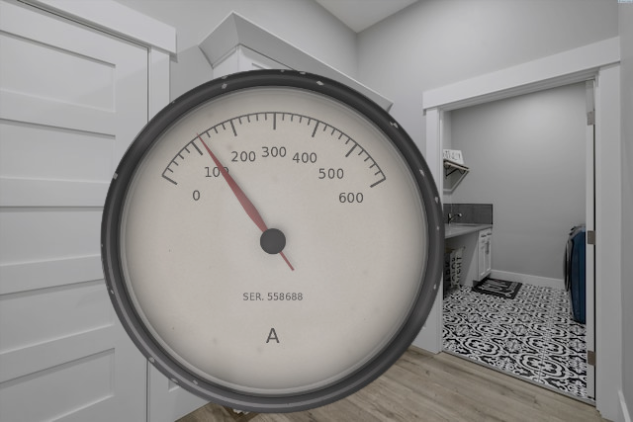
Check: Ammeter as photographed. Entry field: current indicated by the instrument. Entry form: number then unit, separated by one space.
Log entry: 120 A
